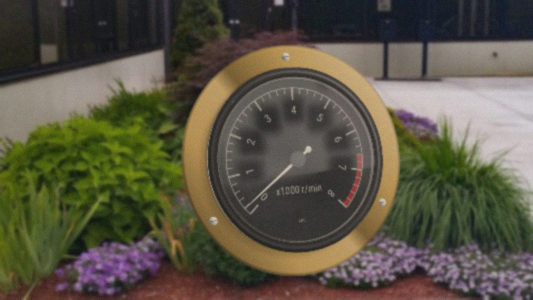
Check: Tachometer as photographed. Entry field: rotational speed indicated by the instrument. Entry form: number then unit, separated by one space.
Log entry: 200 rpm
